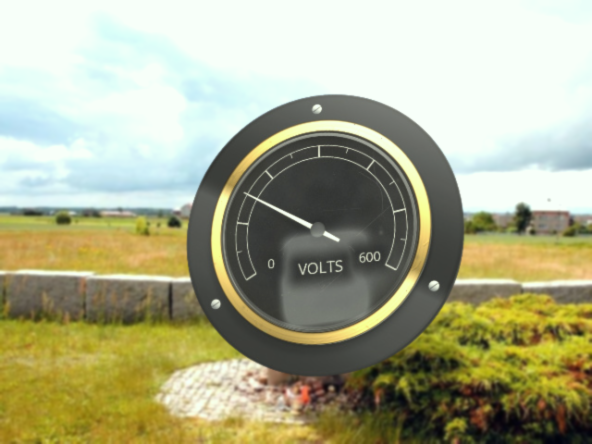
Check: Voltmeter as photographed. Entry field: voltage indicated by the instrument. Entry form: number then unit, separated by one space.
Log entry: 150 V
